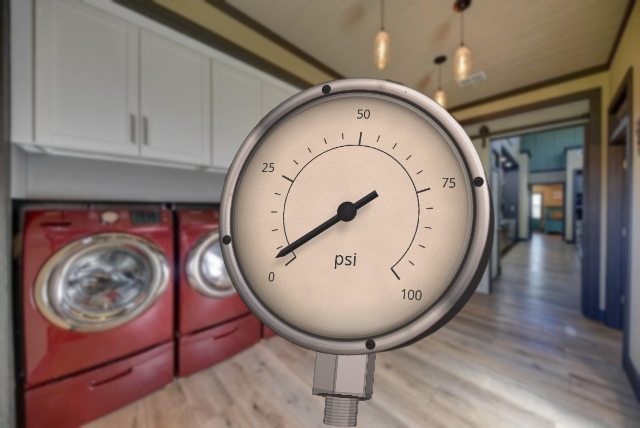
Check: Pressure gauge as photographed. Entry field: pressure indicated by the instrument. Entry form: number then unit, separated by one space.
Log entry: 2.5 psi
